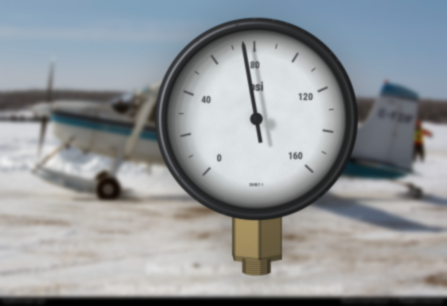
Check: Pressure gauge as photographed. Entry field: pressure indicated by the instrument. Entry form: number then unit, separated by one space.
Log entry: 75 psi
